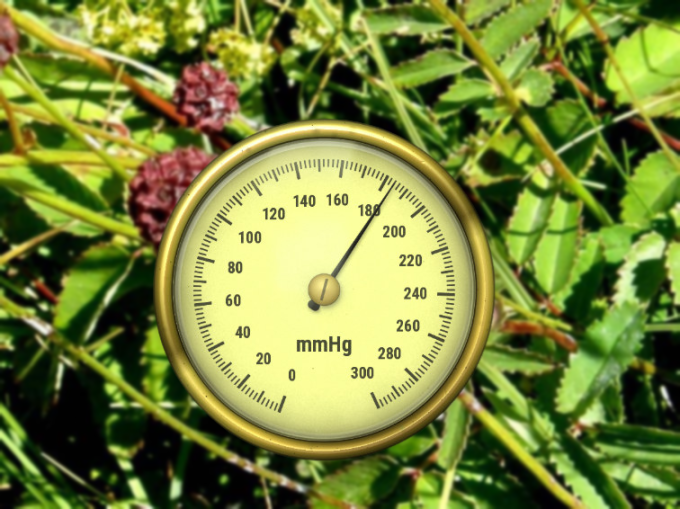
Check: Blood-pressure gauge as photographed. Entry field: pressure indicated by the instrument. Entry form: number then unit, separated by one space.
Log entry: 184 mmHg
